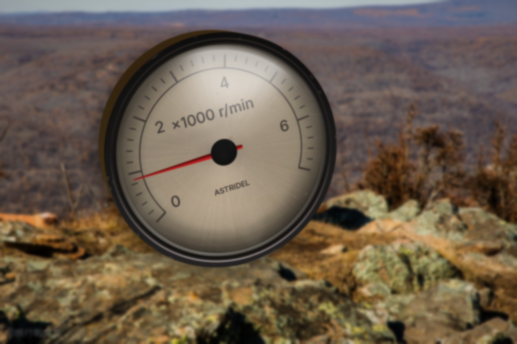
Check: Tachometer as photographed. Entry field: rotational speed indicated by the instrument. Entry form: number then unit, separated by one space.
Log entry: 900 rpm
